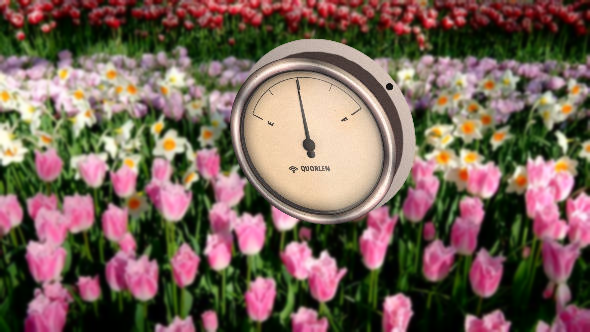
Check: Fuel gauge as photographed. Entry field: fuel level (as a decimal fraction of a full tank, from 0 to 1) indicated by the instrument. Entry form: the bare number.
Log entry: 0.5
